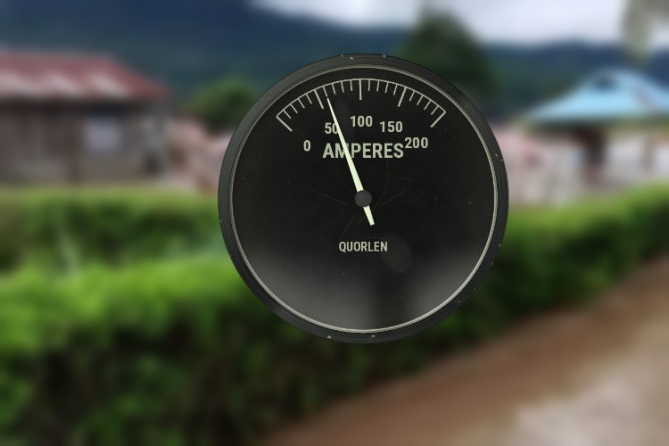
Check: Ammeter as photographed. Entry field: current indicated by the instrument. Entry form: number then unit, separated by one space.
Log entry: 60 A
